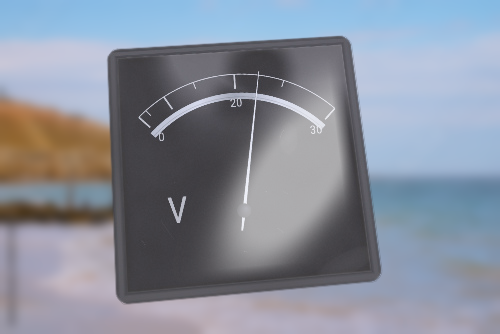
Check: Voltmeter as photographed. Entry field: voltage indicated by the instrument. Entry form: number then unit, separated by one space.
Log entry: 22.5 V
